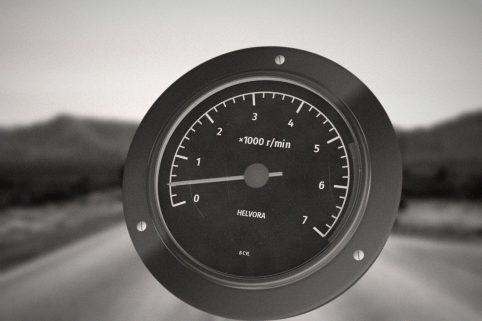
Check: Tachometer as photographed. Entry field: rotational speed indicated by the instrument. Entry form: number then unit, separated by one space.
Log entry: 400 rpm
